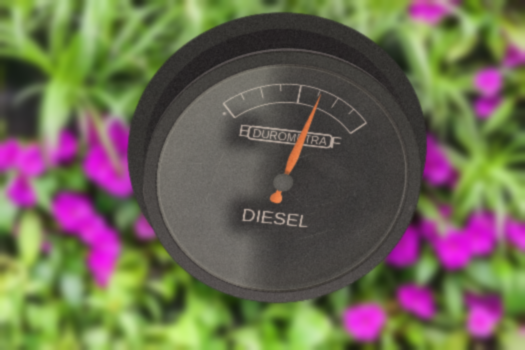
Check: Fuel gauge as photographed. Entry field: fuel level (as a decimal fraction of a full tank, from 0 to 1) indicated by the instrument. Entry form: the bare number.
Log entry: 0.625
